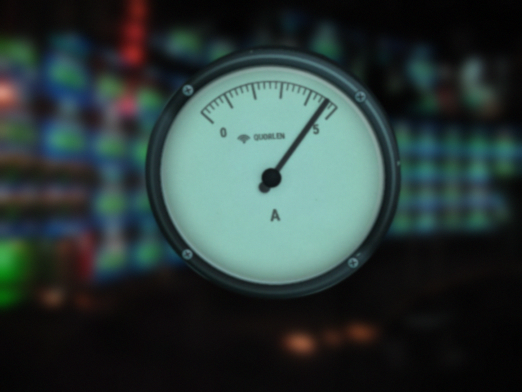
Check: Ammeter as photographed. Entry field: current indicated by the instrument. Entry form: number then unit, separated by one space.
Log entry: 4.6 A
